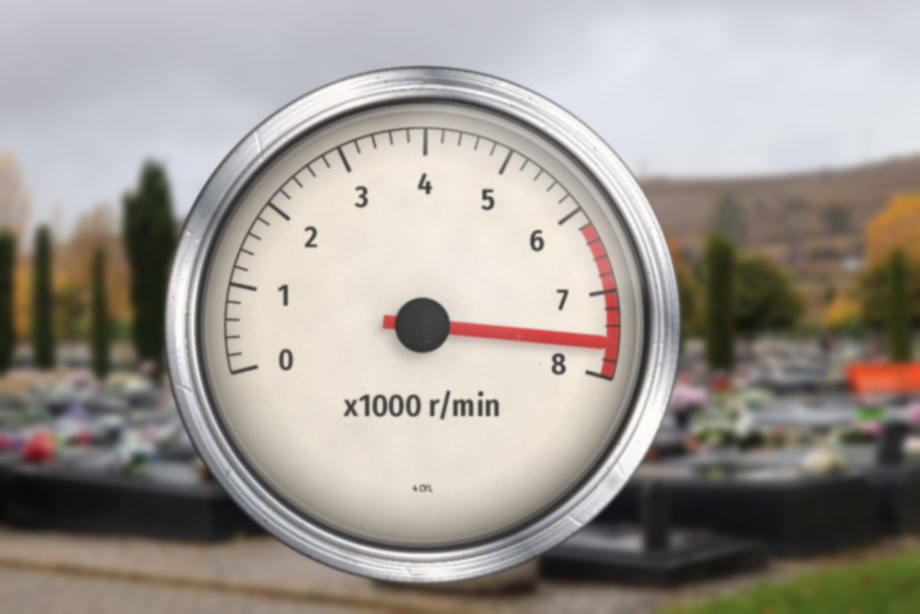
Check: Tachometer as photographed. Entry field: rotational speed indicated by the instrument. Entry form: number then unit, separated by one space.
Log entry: 7600 rpm
